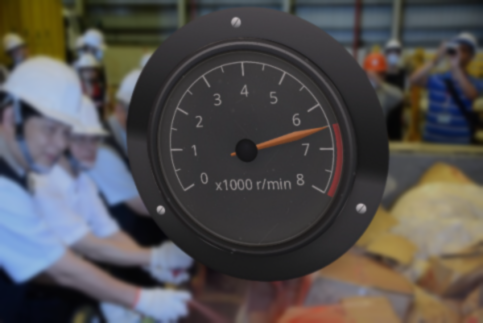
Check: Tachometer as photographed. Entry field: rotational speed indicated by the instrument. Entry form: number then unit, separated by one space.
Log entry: 6500 rpm
